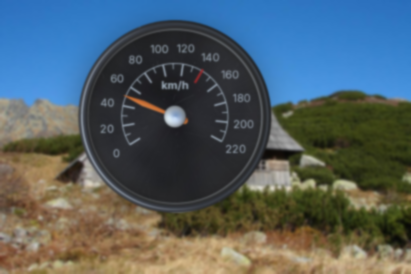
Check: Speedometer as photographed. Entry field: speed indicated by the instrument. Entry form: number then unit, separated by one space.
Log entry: 50 km/h
